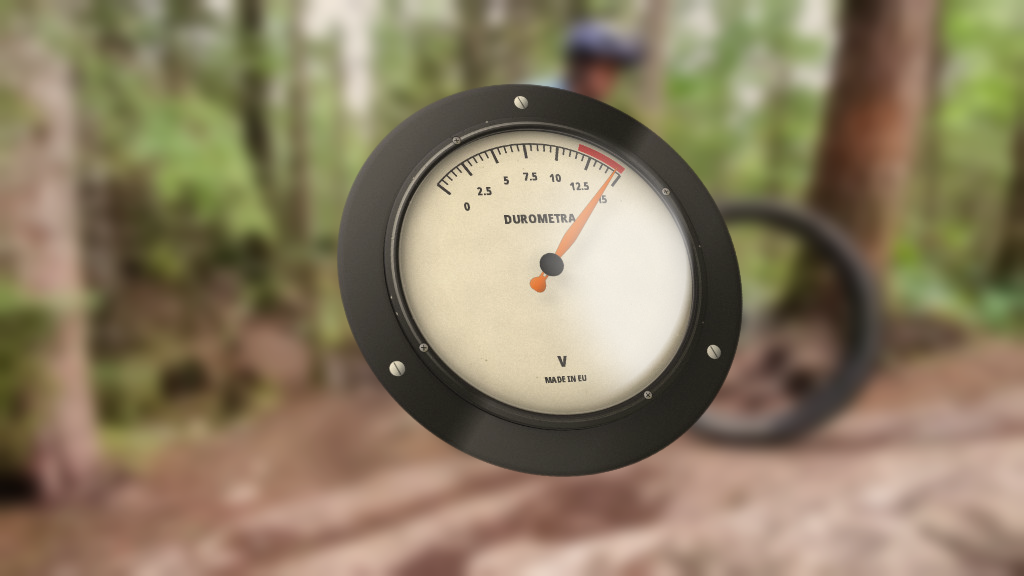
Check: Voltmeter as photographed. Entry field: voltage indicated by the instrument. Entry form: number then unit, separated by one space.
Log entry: 14.5 V
